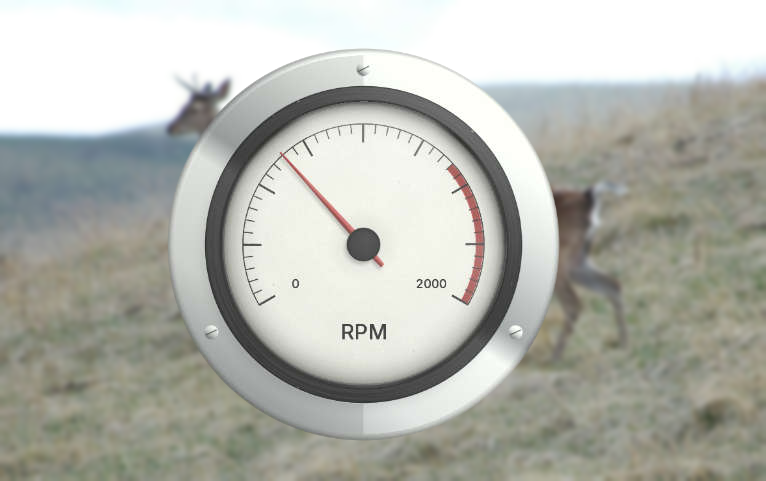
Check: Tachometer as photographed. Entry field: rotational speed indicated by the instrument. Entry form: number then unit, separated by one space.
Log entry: 650 rpm
